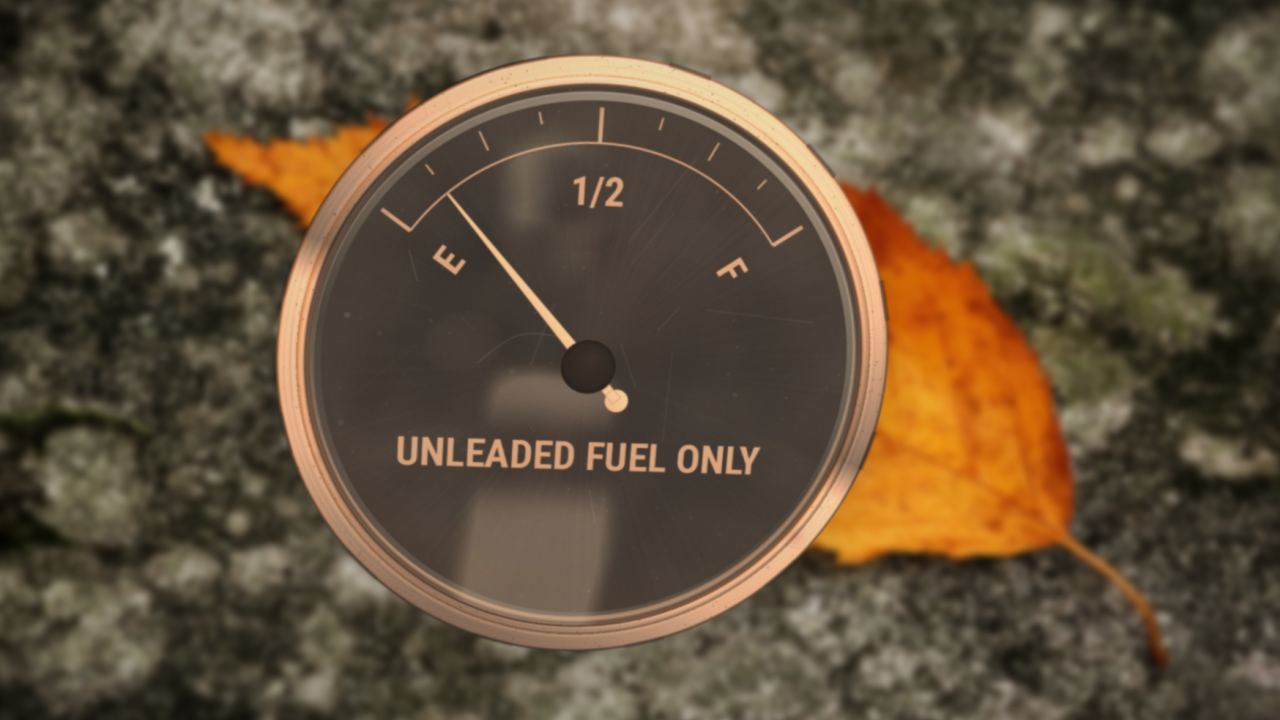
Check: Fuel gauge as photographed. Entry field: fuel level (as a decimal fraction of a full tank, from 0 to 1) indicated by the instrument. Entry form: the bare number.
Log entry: 0.125
